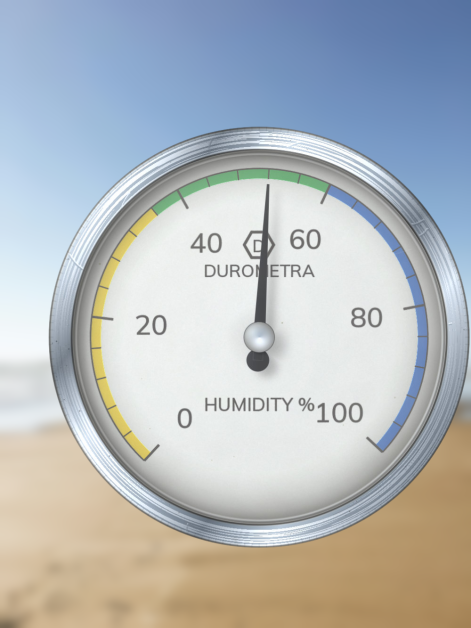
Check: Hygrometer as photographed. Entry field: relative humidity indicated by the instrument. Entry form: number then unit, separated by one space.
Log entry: 52 %
